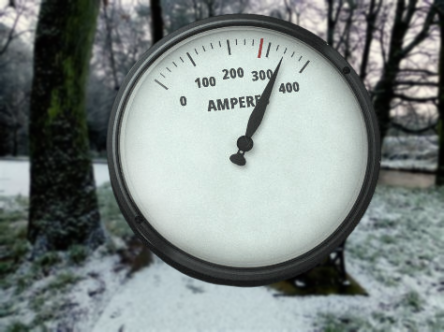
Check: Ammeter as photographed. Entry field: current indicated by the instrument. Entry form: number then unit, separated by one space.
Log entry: 340 A
